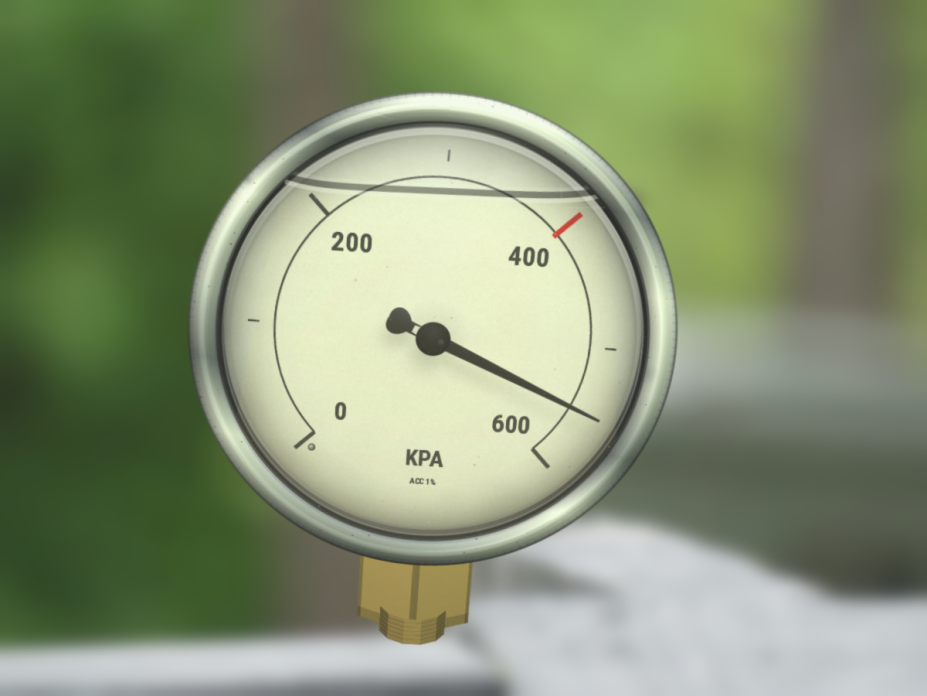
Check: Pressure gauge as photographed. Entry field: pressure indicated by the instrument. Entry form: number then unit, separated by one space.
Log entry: 550 kPa
